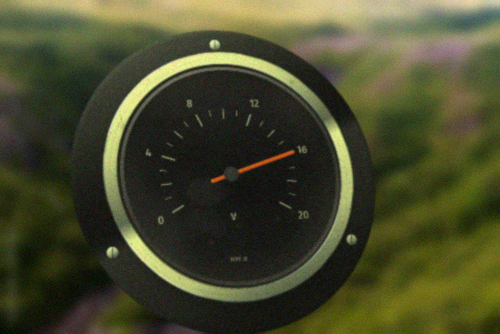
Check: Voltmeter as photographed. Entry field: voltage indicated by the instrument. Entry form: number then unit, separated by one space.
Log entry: 16 V
